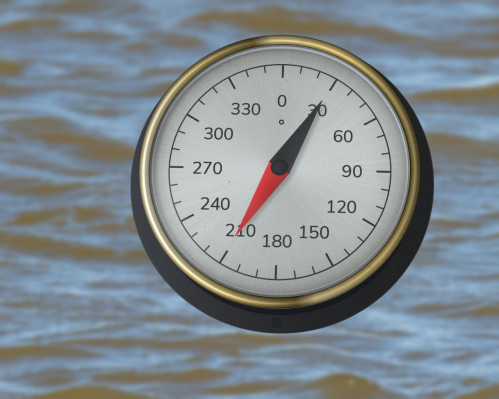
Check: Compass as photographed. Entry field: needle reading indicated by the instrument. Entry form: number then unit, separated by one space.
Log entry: 210 °
